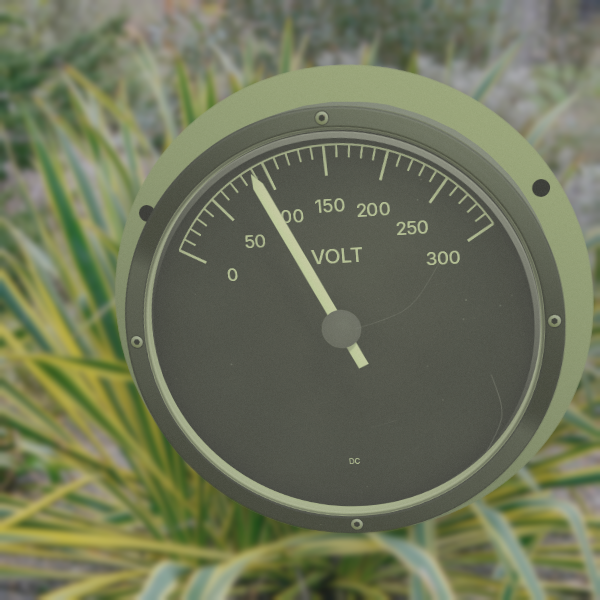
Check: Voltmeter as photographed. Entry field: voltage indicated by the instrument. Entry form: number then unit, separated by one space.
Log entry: 90 V
